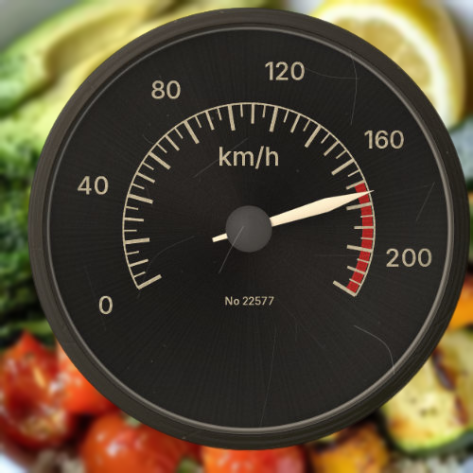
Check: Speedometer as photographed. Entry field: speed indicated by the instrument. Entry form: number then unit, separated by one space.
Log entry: 175 km/h
